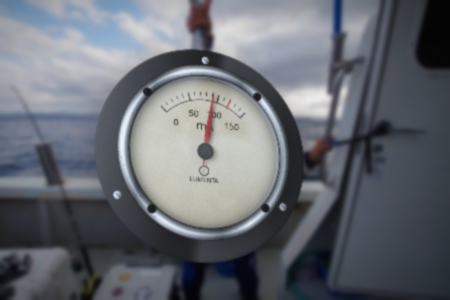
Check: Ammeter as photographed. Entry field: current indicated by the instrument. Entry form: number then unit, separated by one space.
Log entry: 90 mA
